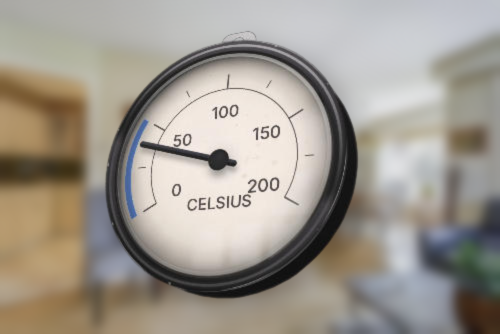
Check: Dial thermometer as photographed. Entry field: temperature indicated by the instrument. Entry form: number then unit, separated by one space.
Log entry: 37.5 °C
